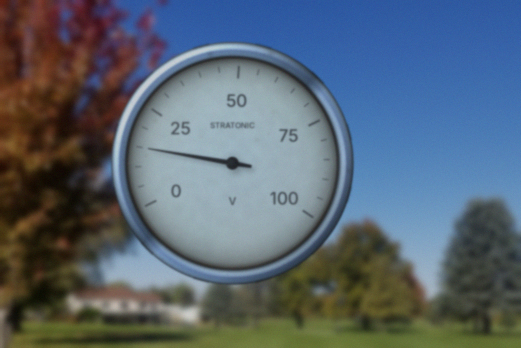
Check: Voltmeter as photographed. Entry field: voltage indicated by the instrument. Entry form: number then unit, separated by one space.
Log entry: 15 V
